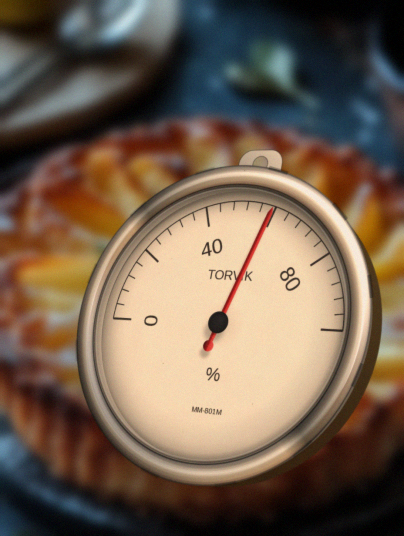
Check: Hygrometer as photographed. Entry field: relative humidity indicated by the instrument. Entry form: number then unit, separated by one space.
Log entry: 60 %
